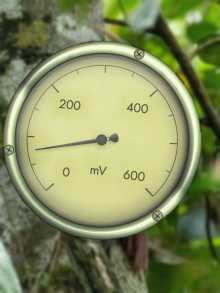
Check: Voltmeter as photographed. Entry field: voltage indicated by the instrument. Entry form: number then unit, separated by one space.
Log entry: 75 mV
